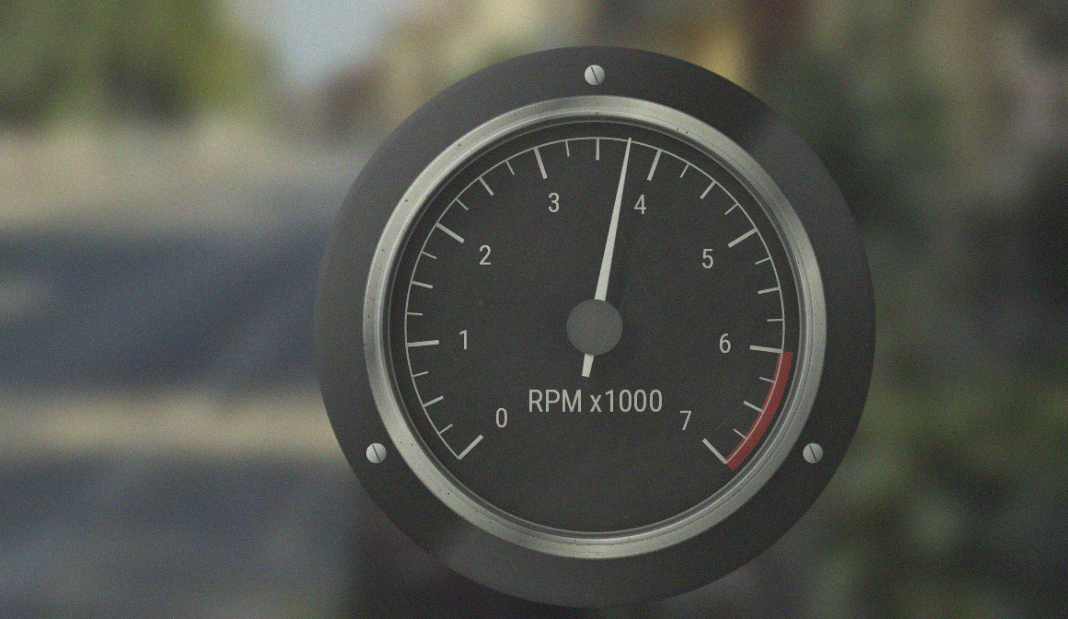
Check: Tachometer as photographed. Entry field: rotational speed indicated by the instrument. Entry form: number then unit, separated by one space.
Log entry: 3750 rpm
